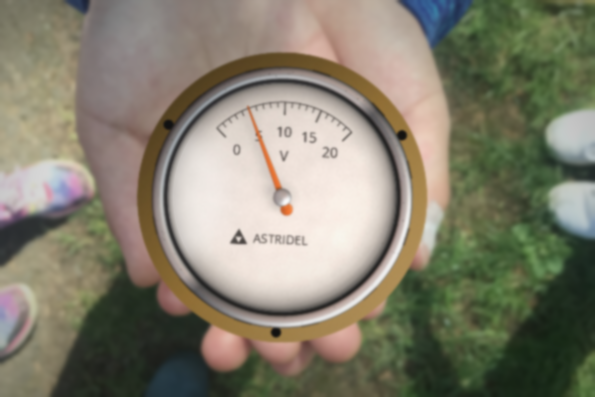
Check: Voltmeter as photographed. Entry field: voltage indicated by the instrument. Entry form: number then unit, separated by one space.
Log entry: 5 V
